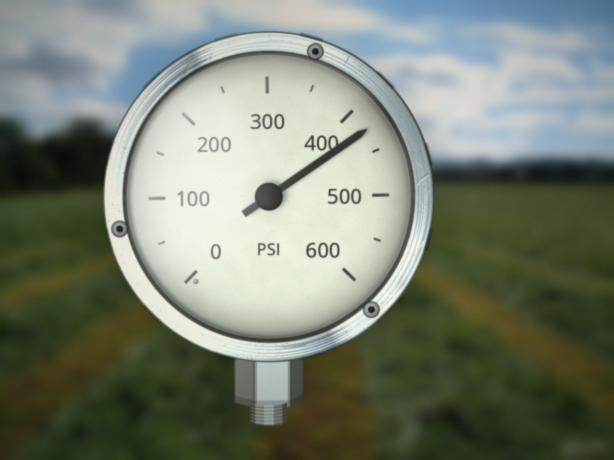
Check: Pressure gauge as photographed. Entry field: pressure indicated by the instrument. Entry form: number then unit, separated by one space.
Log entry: 425 psi
